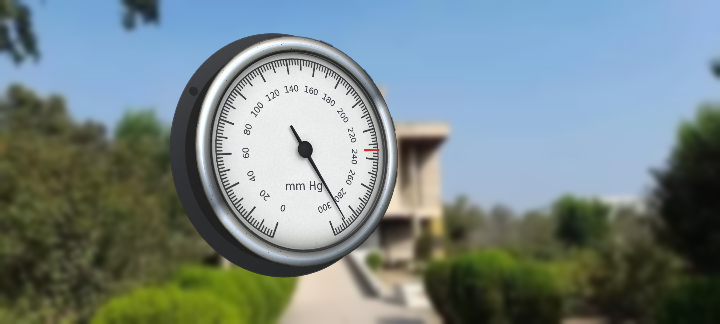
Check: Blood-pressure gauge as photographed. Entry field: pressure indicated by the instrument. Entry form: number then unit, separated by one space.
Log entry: 290 mmHg
